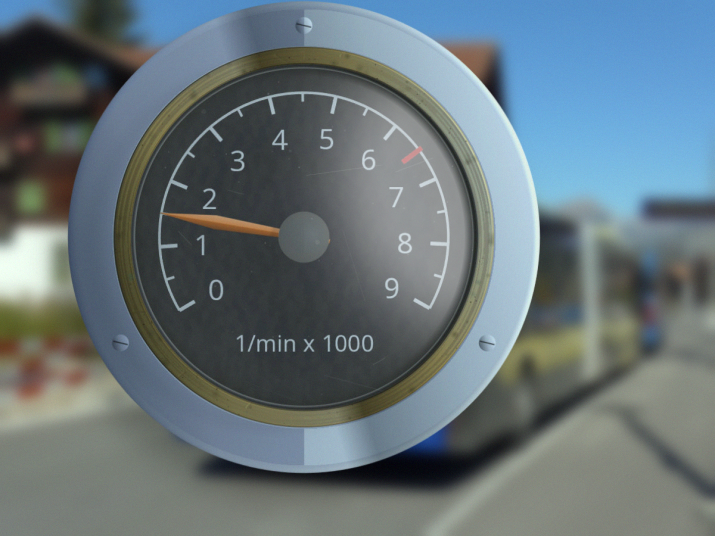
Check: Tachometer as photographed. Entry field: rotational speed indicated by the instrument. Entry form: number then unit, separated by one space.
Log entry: 1500 rpm
